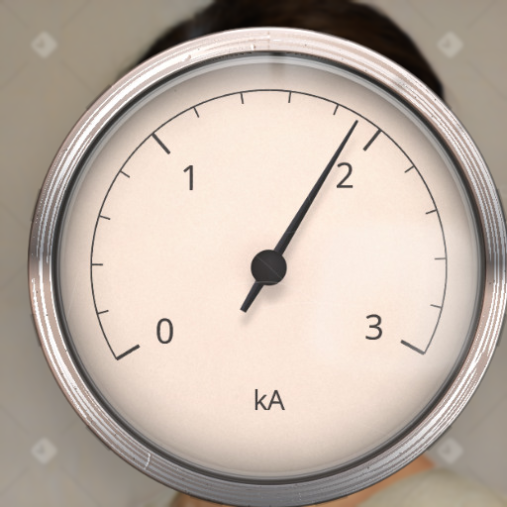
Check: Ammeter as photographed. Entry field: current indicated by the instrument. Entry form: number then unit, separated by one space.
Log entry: 1.9 kA
